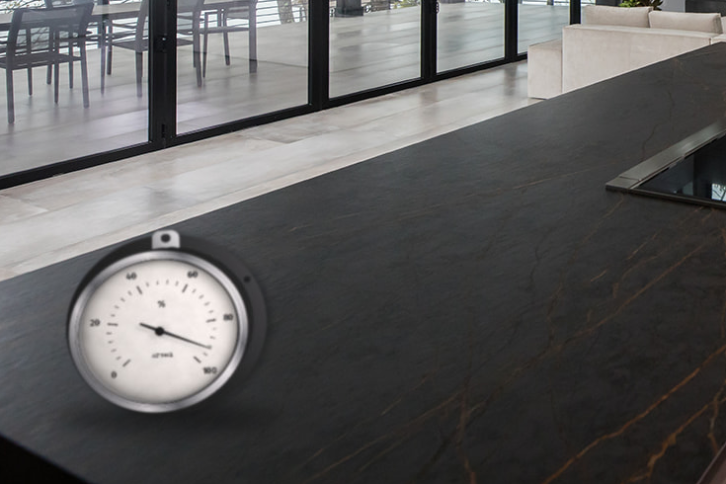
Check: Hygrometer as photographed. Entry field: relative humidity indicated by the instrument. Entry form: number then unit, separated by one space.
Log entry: 92 %
